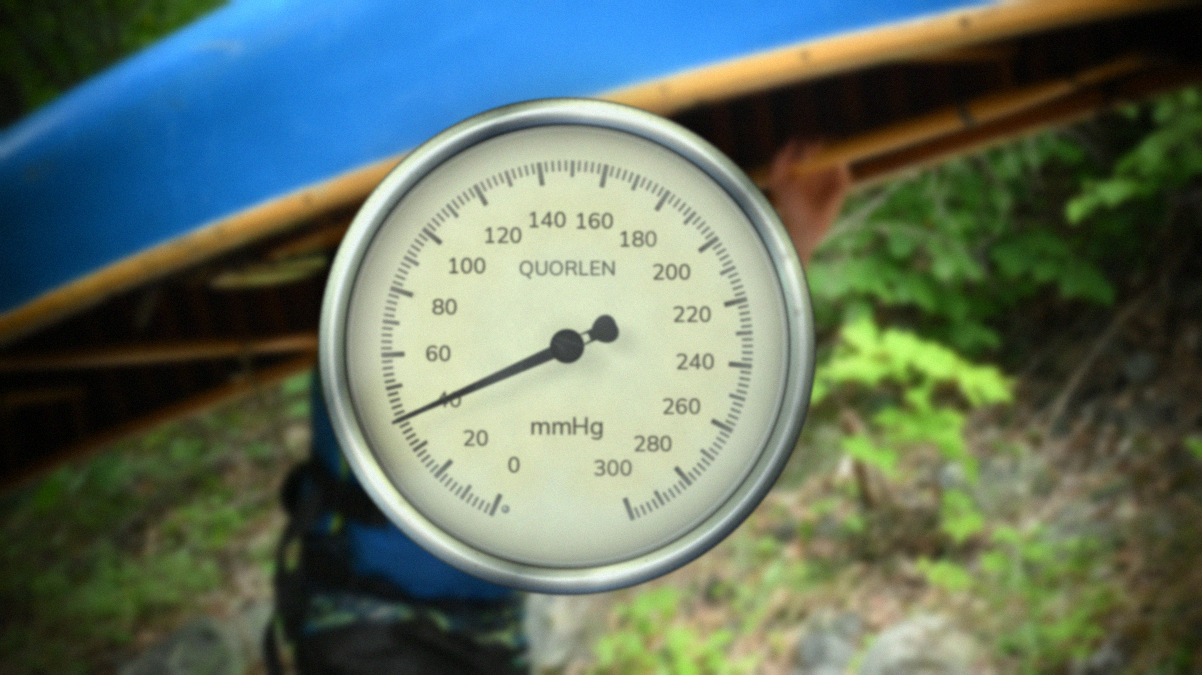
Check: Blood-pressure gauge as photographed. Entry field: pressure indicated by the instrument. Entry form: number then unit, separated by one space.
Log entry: 40 mmHg
